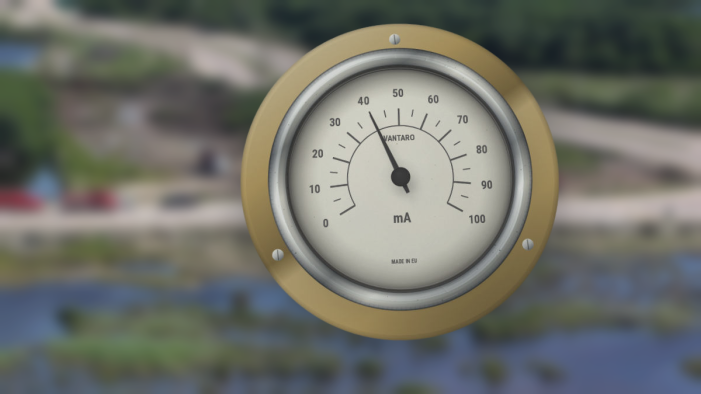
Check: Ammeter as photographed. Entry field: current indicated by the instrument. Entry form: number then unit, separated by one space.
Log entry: 40 mA
